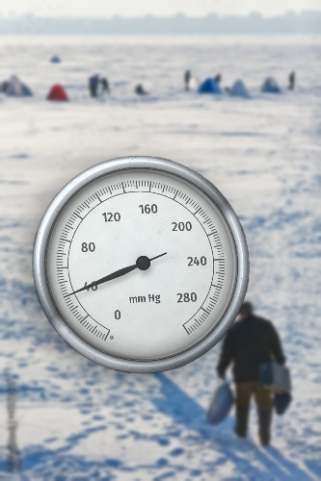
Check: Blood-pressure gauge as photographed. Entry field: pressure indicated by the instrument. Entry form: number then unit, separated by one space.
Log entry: 40 mmHg
